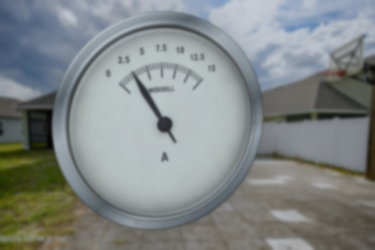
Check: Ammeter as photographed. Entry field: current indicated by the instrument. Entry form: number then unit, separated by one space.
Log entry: 2.5 A
